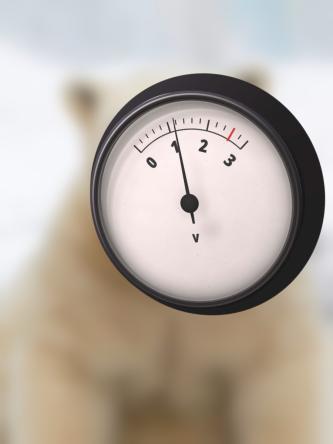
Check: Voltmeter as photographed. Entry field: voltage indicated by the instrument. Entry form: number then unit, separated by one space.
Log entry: 1.2 V
